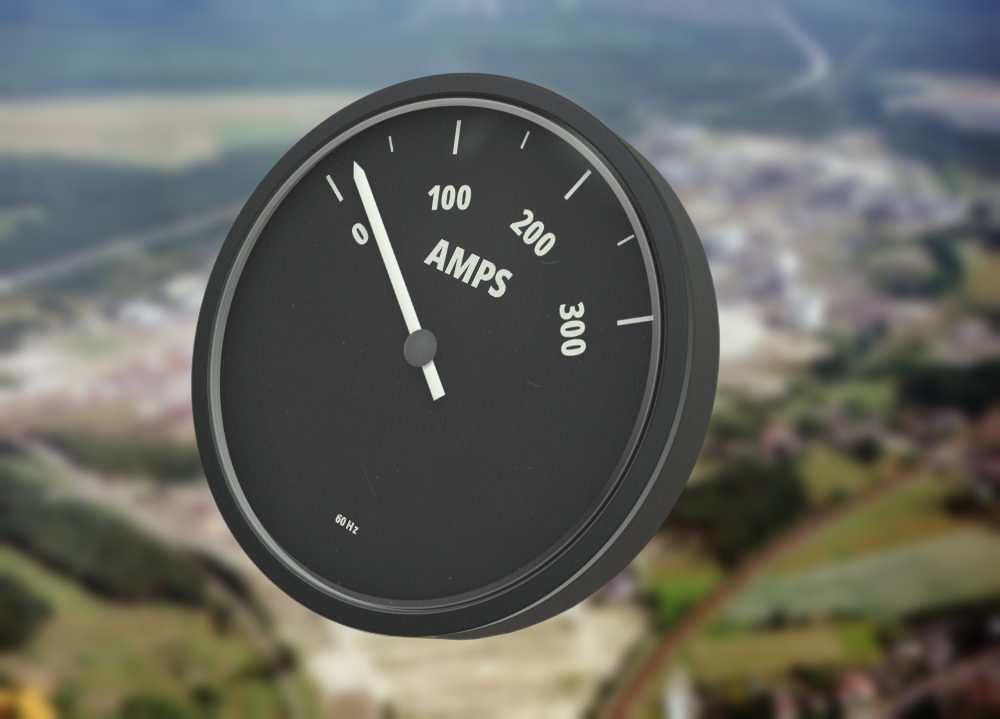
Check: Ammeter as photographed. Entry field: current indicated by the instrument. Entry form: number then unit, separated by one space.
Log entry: 25 A
